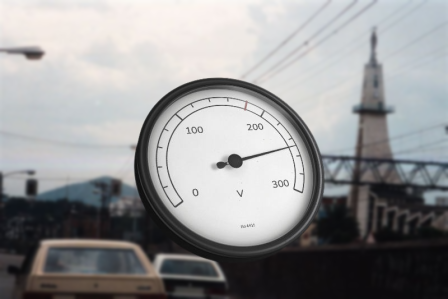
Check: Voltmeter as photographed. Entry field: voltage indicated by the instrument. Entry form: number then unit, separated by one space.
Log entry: 250 V
